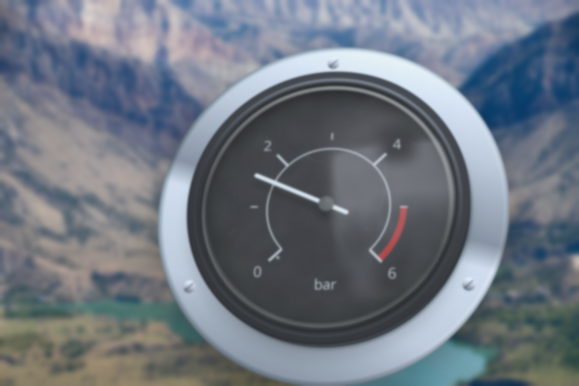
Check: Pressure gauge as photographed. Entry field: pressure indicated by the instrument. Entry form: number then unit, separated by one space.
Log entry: 1.5 bar
